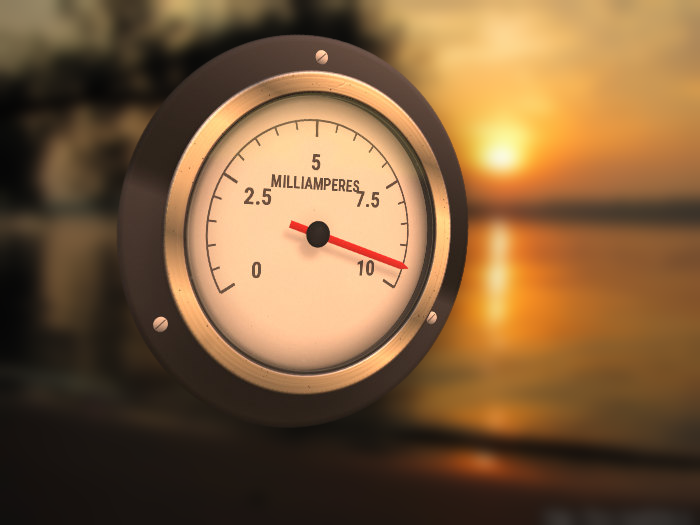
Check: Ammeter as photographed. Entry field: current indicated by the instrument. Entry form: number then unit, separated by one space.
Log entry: 9.5 mA
